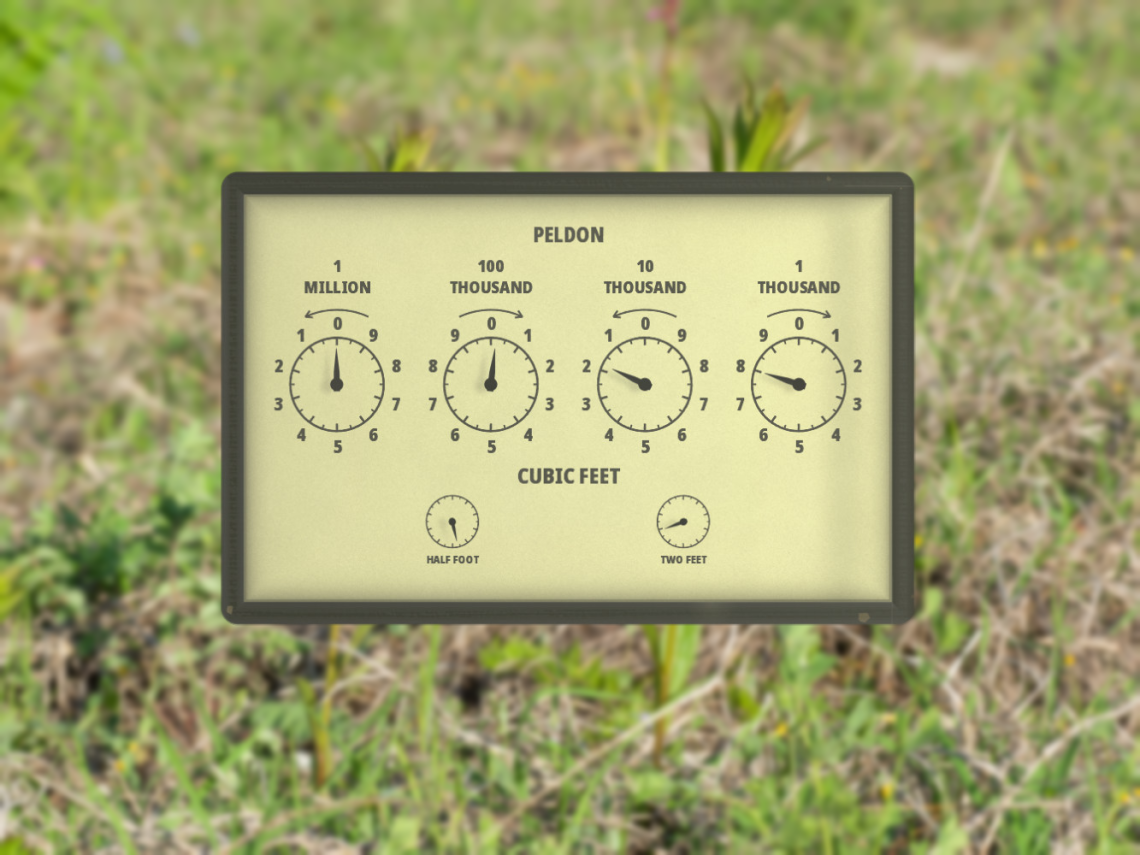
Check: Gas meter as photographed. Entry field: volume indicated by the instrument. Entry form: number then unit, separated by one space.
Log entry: 1800 ft³
